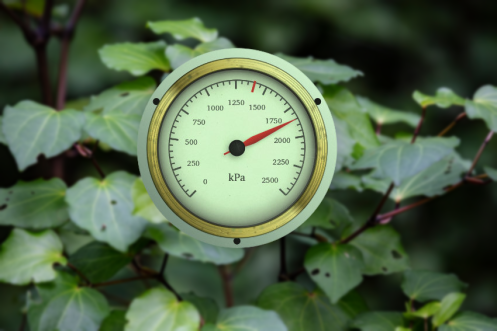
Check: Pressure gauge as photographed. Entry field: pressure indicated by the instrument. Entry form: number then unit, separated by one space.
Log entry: 1850 kPa
